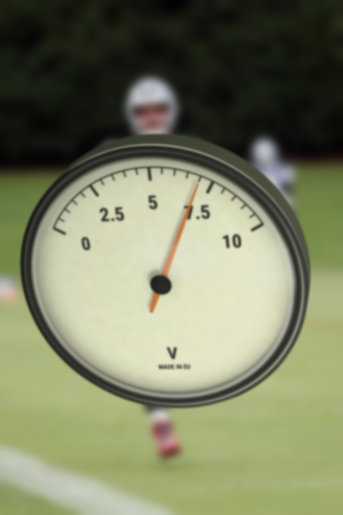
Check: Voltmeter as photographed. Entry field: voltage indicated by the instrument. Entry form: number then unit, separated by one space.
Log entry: 7 V
